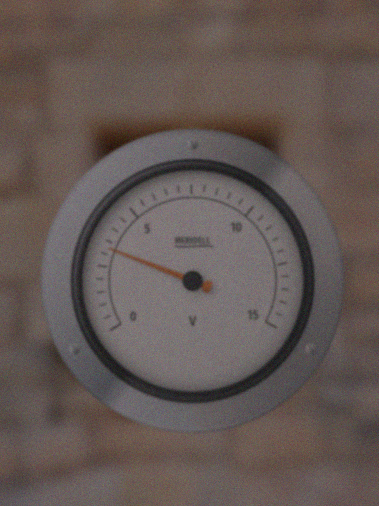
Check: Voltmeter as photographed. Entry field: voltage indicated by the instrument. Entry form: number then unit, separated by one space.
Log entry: 3.25 V
